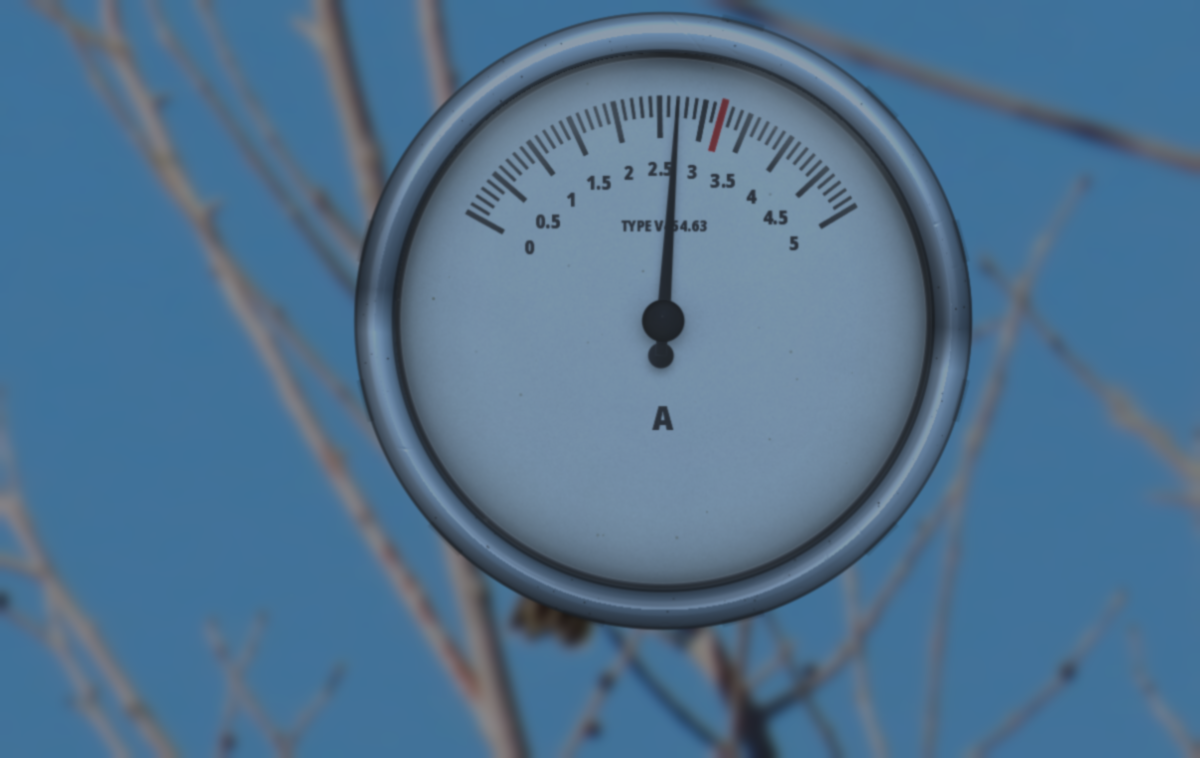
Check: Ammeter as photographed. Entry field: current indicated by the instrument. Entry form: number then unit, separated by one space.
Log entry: 2.7 A
